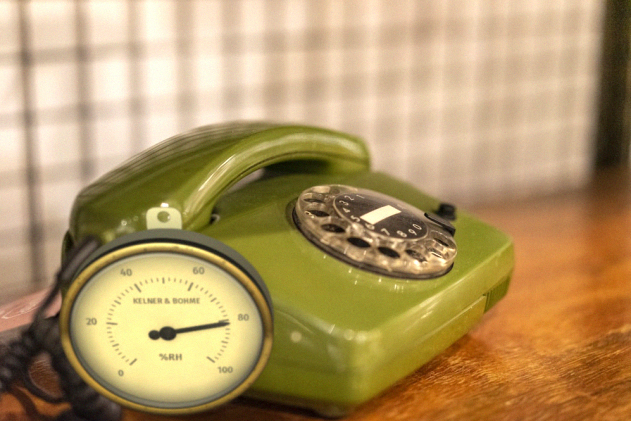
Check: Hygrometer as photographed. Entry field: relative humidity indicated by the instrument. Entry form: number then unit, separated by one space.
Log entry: 80 %
